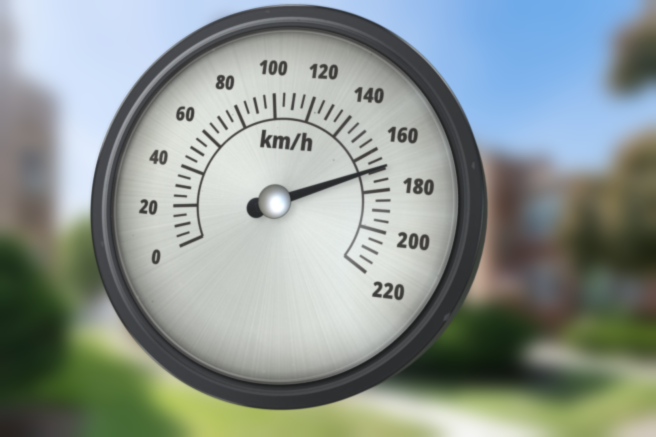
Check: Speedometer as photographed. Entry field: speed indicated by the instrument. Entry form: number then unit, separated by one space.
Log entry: 170 km/h
